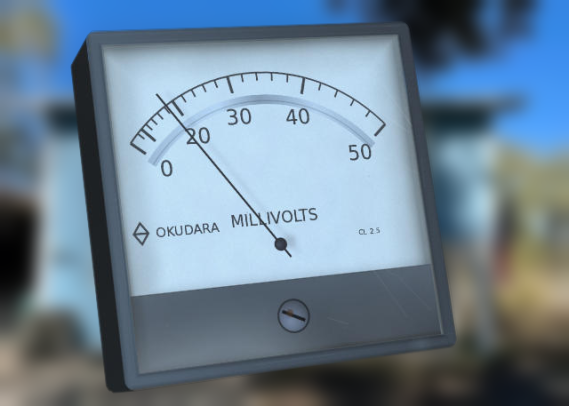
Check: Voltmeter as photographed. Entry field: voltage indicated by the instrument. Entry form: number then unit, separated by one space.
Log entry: 18 mV
